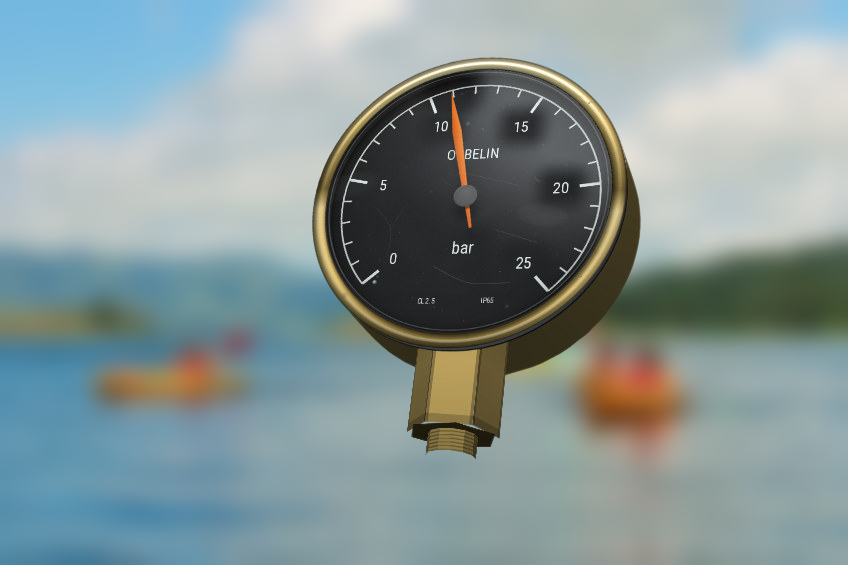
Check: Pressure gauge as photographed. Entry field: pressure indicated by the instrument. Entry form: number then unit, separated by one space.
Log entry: 11 bar
